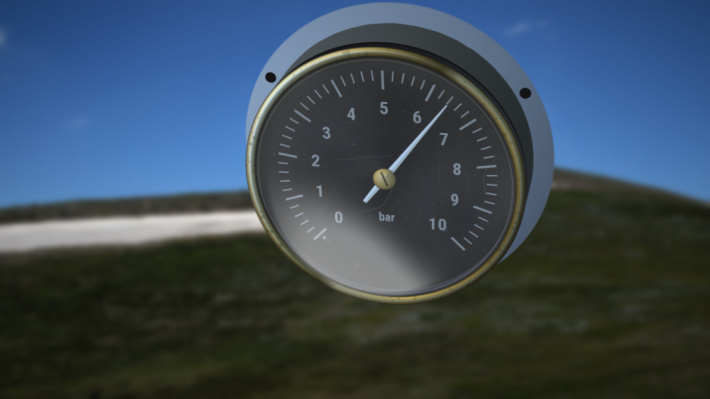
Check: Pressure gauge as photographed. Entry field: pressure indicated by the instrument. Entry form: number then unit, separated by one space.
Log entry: 6.4 bar
